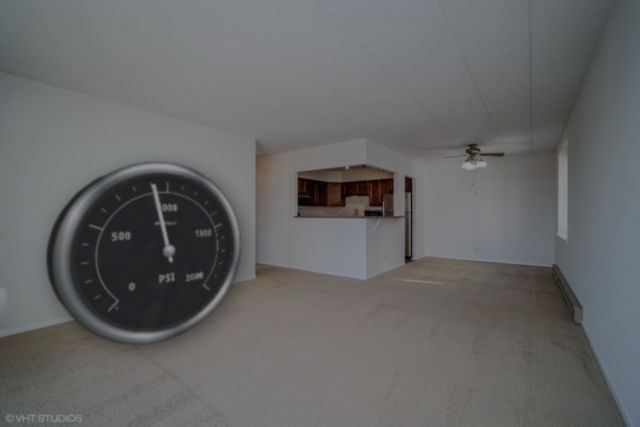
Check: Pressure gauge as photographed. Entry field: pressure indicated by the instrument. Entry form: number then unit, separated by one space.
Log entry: 900 psi
